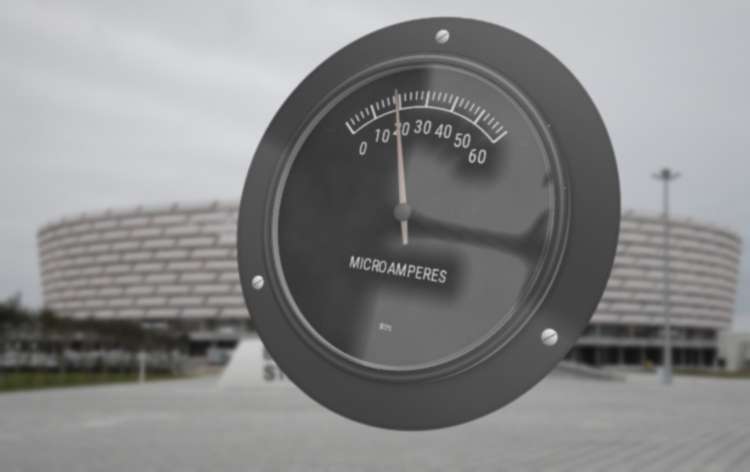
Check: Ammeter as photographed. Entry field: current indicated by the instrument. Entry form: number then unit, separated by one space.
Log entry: 20 µA
